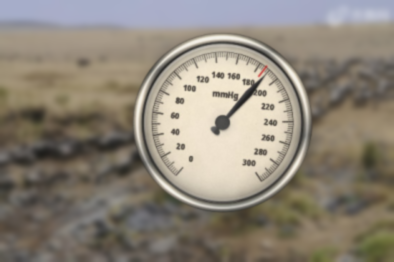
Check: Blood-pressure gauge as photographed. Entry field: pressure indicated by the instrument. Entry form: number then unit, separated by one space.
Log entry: 190 mmHg
